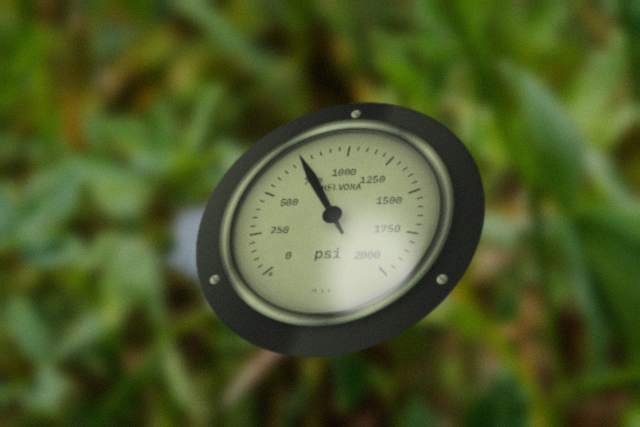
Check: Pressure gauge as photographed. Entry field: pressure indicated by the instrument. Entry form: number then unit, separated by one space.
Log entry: 750 psi
